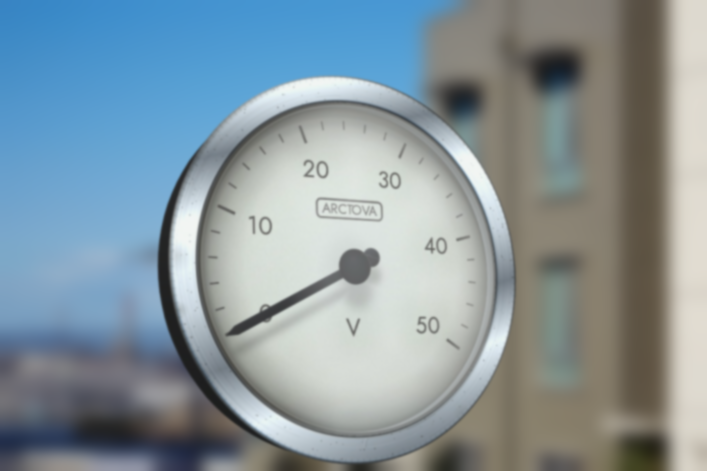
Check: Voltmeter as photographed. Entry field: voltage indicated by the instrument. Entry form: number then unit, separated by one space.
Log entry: 0 V
